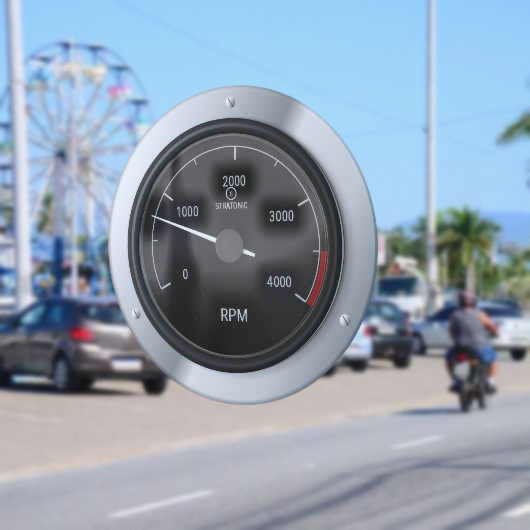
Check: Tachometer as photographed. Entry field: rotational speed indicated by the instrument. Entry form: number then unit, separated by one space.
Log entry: 750 rpm
